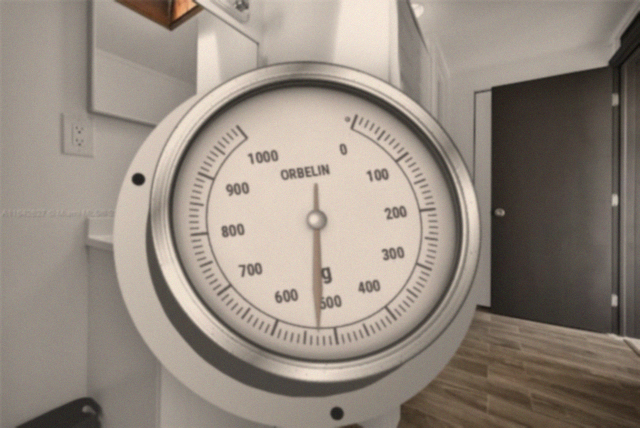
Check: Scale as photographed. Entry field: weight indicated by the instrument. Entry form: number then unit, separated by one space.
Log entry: 530 g
